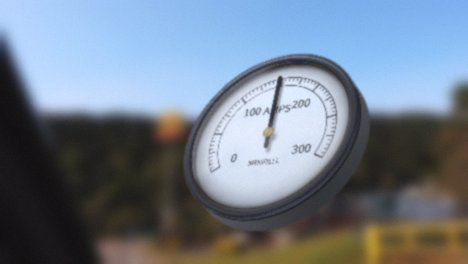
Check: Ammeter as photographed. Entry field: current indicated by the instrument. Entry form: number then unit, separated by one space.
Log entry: 150 A
